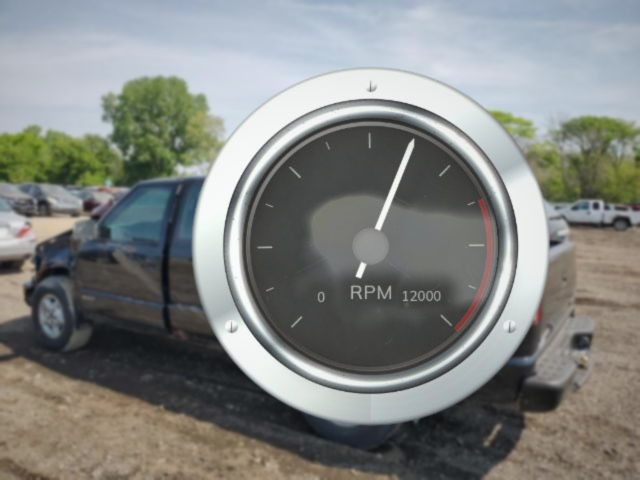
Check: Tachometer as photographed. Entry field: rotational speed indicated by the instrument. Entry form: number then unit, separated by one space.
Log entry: 7000 rpm
